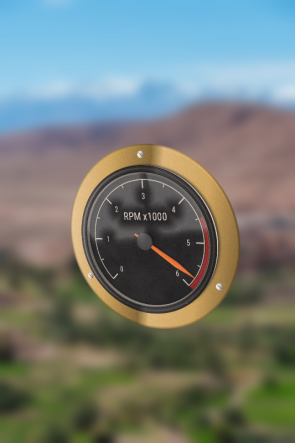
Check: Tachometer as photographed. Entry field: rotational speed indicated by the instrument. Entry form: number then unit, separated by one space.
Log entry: 5750 rpm
